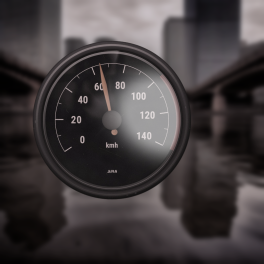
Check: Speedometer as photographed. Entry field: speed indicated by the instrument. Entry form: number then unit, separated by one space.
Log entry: 65 km/h
